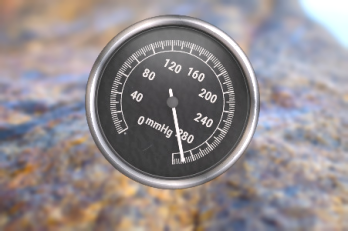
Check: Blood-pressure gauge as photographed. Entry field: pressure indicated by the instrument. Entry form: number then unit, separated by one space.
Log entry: 290 mmHg
